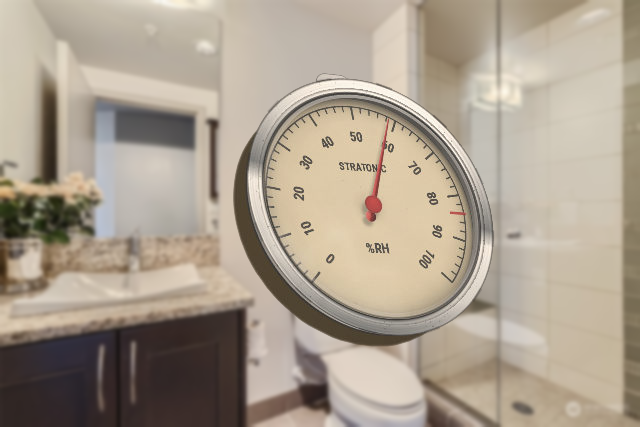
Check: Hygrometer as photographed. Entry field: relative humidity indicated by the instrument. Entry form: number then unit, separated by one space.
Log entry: 58 %
